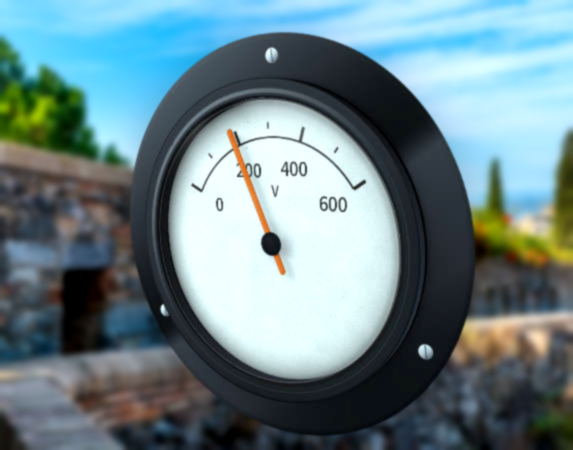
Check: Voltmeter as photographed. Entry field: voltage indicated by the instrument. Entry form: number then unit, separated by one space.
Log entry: 200 V
